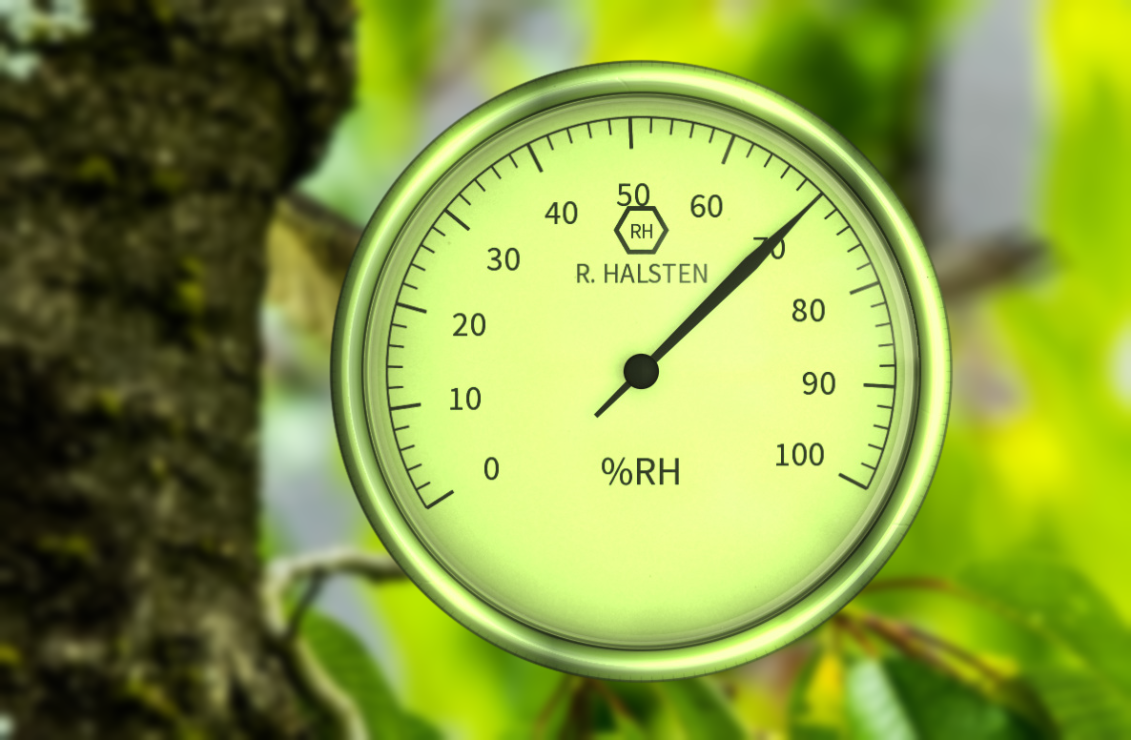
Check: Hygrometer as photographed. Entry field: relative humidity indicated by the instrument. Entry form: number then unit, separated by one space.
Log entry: 70 %
